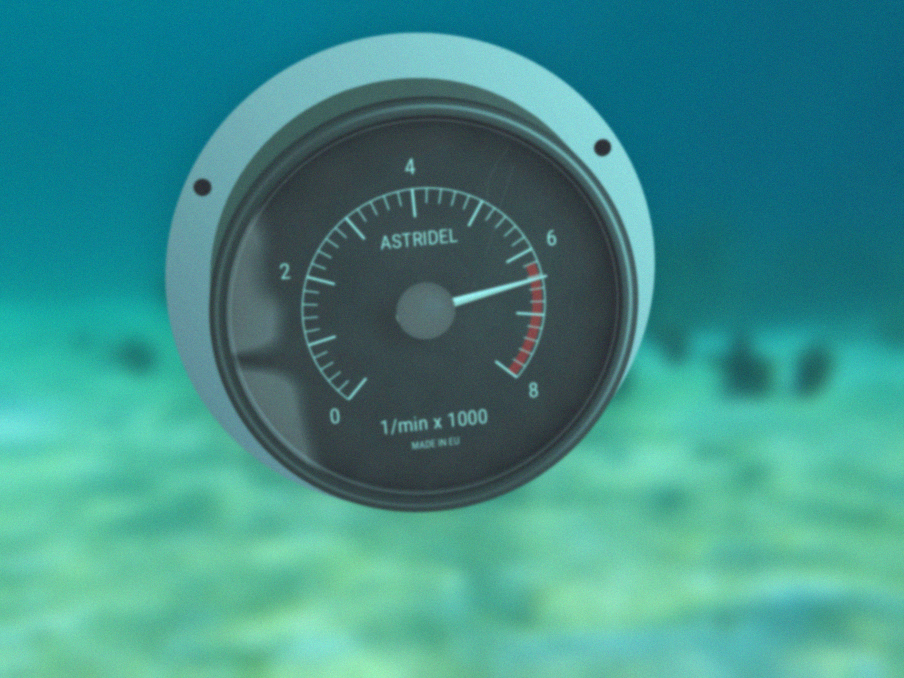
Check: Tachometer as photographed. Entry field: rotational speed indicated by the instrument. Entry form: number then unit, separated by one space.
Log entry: 6400 rpm
